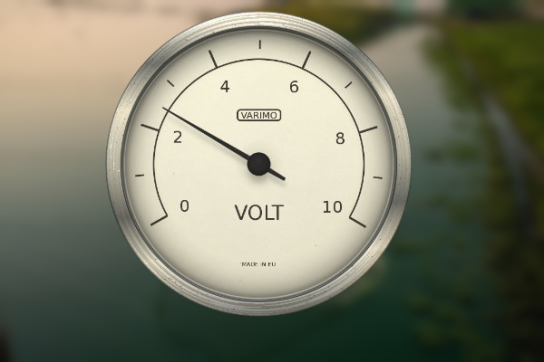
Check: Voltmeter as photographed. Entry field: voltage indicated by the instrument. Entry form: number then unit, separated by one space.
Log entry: 2.5 V
